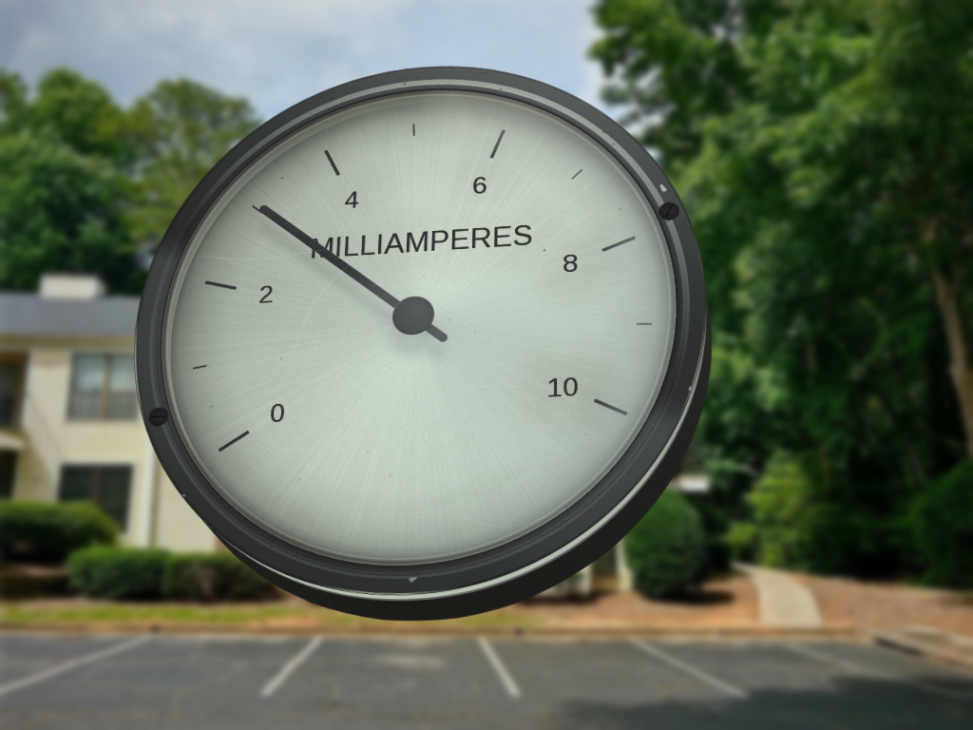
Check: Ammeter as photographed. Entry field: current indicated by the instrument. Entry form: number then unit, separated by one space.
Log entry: 3 mA
